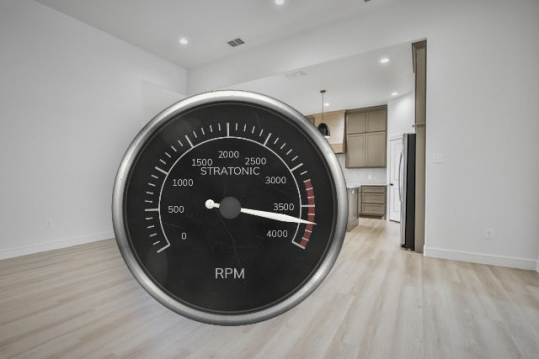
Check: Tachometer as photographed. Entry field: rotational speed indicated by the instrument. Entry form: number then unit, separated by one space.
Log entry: 3700 rpm
